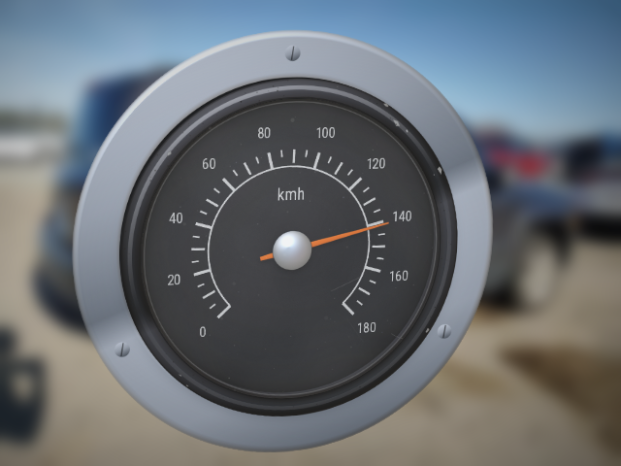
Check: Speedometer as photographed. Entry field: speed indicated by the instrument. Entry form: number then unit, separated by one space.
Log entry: 140 km/h
